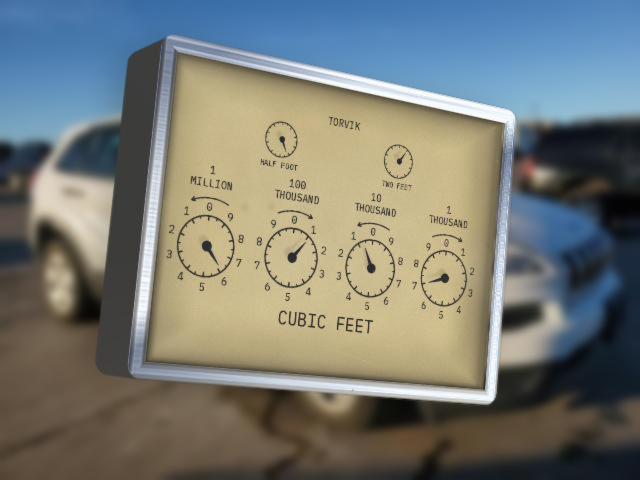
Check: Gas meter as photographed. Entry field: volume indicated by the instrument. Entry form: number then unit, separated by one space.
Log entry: 610700 ft³
